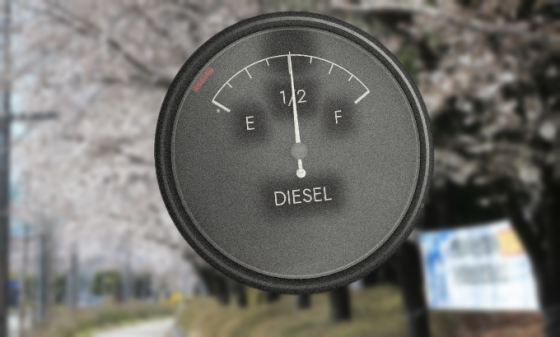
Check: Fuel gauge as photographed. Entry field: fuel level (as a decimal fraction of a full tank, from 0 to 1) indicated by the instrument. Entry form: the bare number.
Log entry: 0.5
